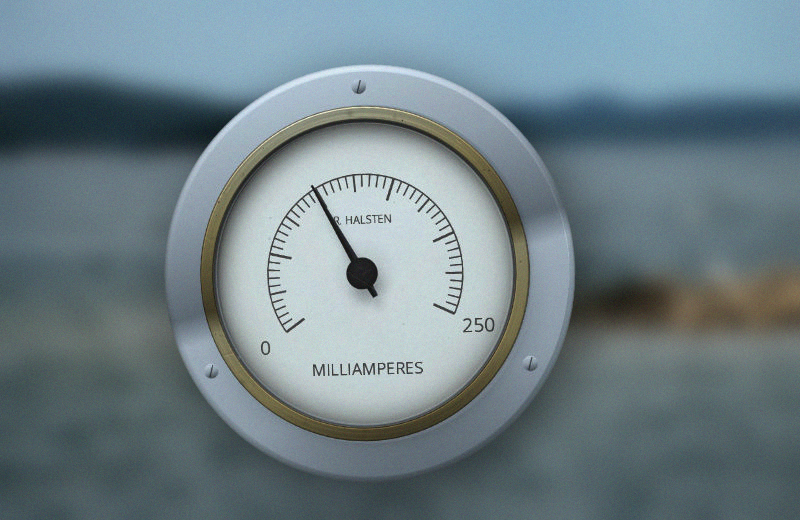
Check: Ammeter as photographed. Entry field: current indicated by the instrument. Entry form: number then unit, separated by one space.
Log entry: 100 mA
